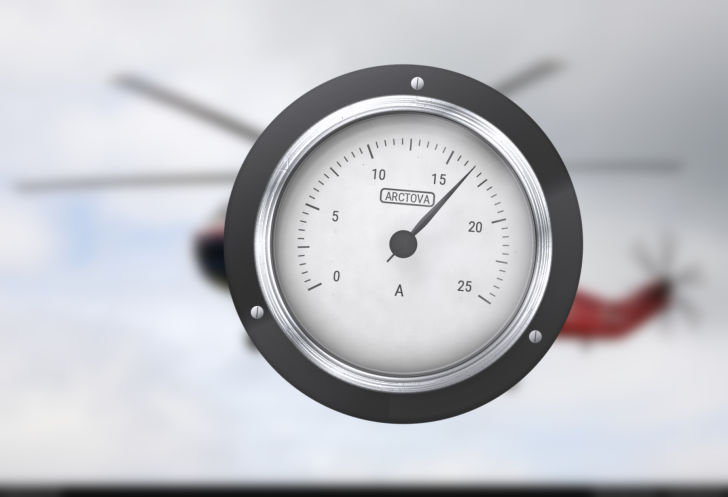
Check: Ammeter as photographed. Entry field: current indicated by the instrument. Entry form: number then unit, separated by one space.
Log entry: 16.5 A
